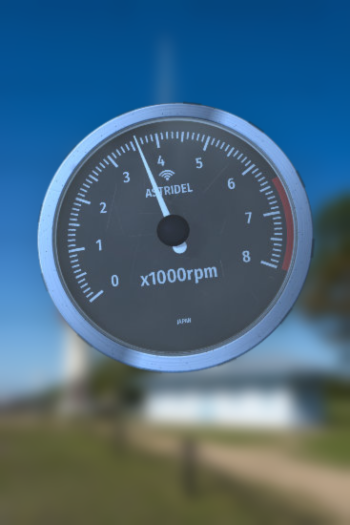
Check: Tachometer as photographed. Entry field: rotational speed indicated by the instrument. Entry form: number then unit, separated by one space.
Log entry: 3600 rpm
